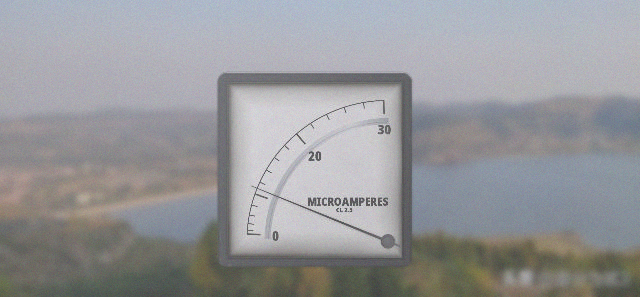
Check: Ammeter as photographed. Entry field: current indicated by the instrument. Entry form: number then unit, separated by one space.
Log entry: 11 µA
